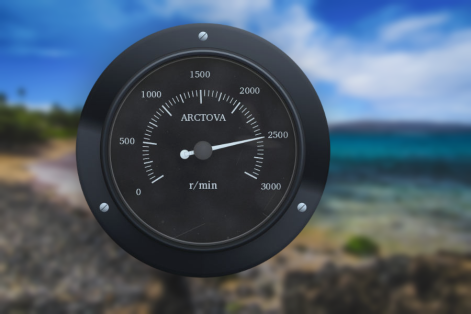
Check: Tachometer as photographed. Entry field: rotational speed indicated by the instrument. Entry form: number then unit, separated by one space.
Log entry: 2500 rpm
